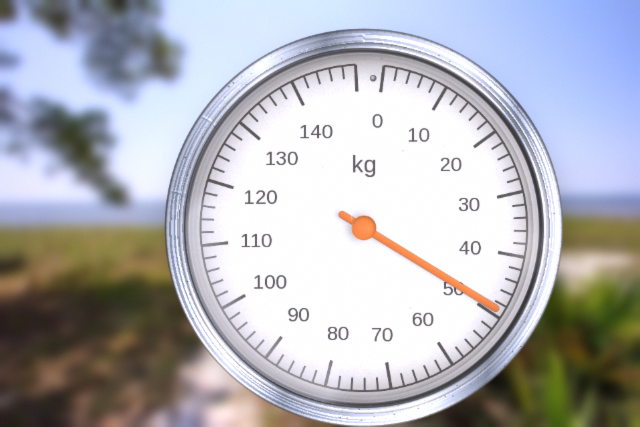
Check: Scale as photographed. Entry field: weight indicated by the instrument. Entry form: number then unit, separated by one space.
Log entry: 49 kg
